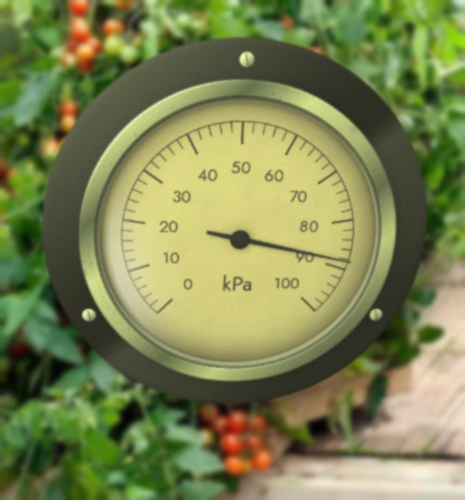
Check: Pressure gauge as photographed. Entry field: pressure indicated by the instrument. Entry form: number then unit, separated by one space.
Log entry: 88 kPa
